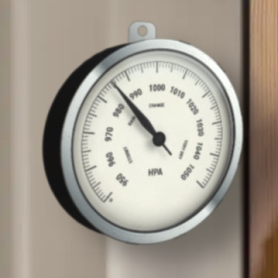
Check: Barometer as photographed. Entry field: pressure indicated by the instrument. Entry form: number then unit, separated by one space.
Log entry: 985 hPa
